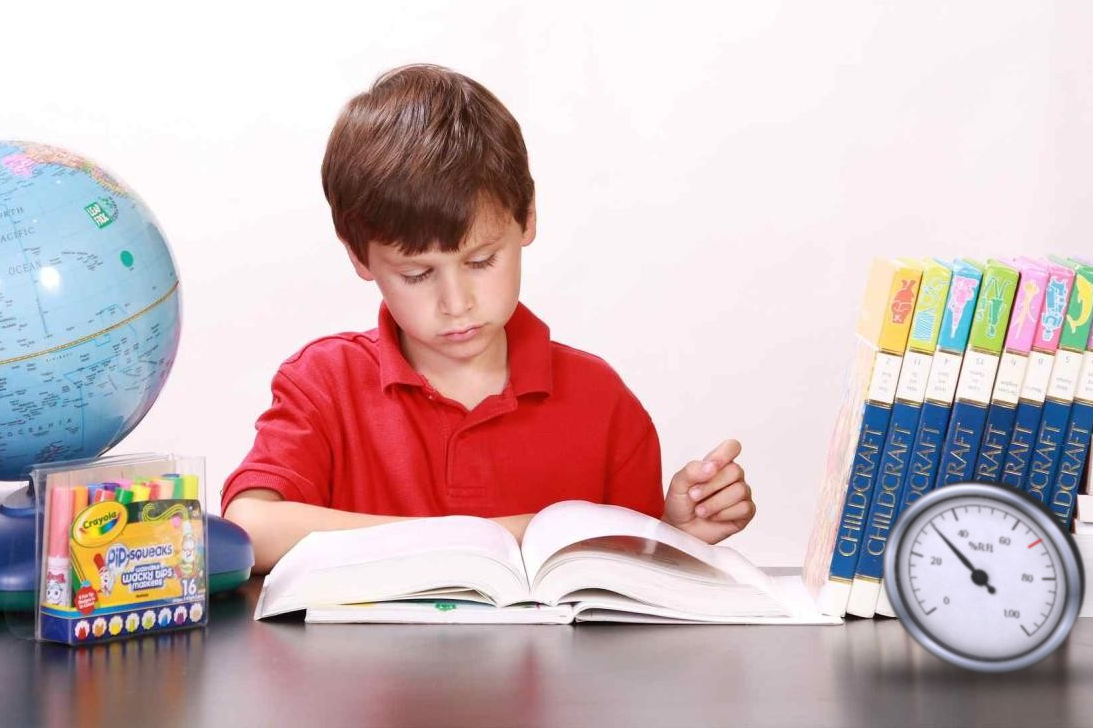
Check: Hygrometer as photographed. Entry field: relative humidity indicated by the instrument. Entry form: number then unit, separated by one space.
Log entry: 32 %
